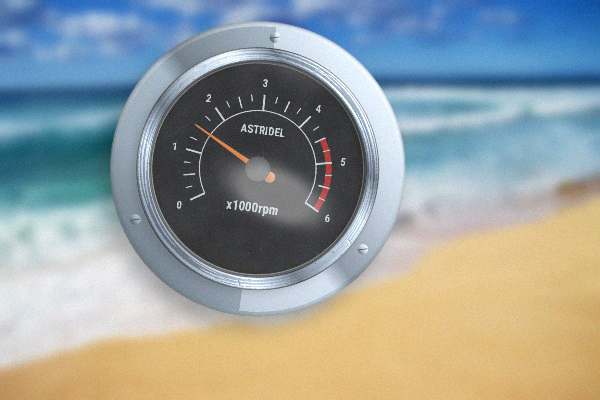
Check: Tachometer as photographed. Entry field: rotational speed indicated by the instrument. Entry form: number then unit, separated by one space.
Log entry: 1500 rpm
